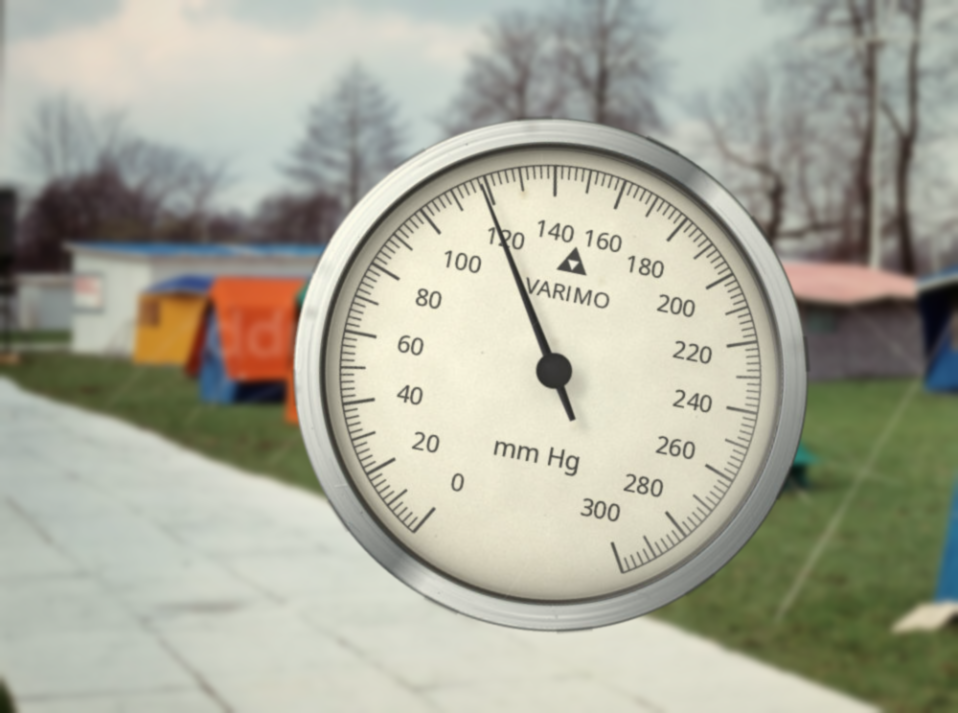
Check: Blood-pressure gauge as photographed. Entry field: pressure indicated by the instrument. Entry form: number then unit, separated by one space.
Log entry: 118 mmHg
